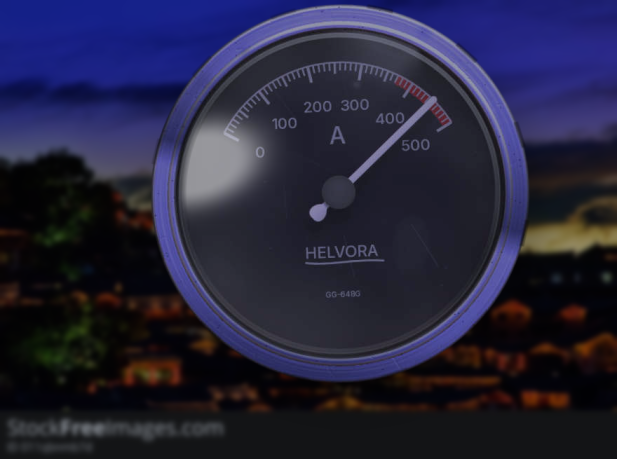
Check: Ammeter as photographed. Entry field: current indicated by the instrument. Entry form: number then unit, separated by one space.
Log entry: 450 A
